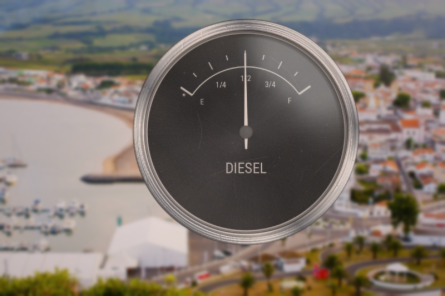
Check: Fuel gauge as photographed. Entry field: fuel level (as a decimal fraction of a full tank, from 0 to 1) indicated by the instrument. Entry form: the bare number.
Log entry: 0.5
